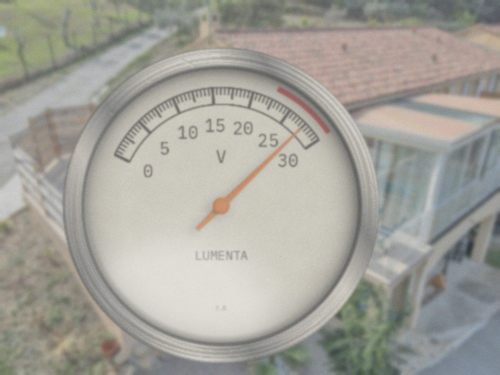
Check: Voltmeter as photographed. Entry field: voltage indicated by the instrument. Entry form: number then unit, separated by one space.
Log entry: 27.5 V
